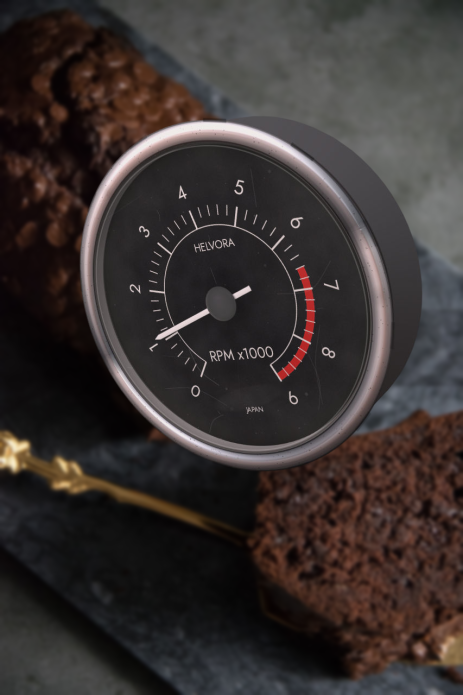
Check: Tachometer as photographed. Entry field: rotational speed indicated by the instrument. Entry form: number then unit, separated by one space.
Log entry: 1100 rpm
